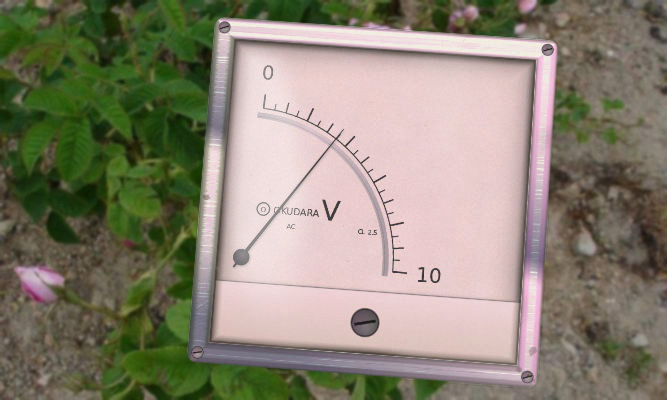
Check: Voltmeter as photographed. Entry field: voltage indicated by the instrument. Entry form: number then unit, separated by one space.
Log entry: 3.5 V
